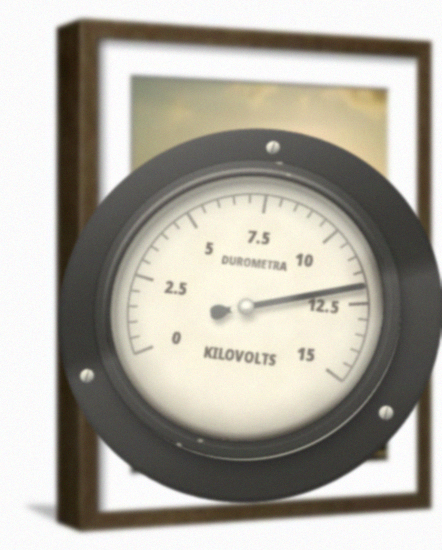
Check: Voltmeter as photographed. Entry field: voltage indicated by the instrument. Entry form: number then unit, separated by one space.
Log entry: 12 kV
